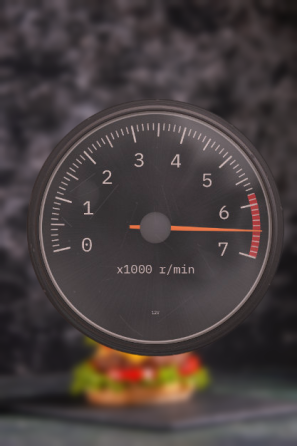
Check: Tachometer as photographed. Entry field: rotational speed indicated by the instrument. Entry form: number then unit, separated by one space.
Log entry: 6500 rpm
